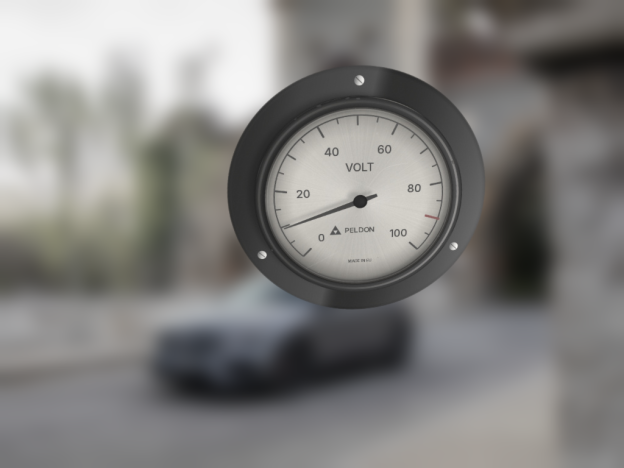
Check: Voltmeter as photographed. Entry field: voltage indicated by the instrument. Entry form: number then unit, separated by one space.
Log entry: 10 V
